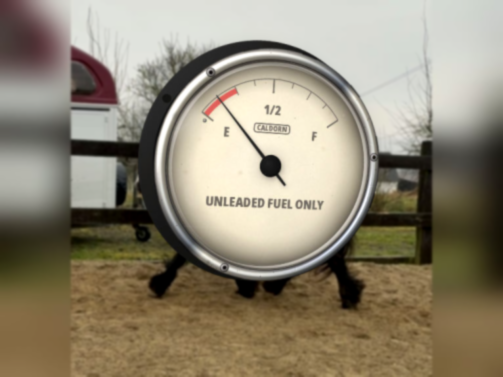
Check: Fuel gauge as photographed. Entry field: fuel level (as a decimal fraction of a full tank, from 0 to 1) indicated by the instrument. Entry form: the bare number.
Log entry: 0.125
